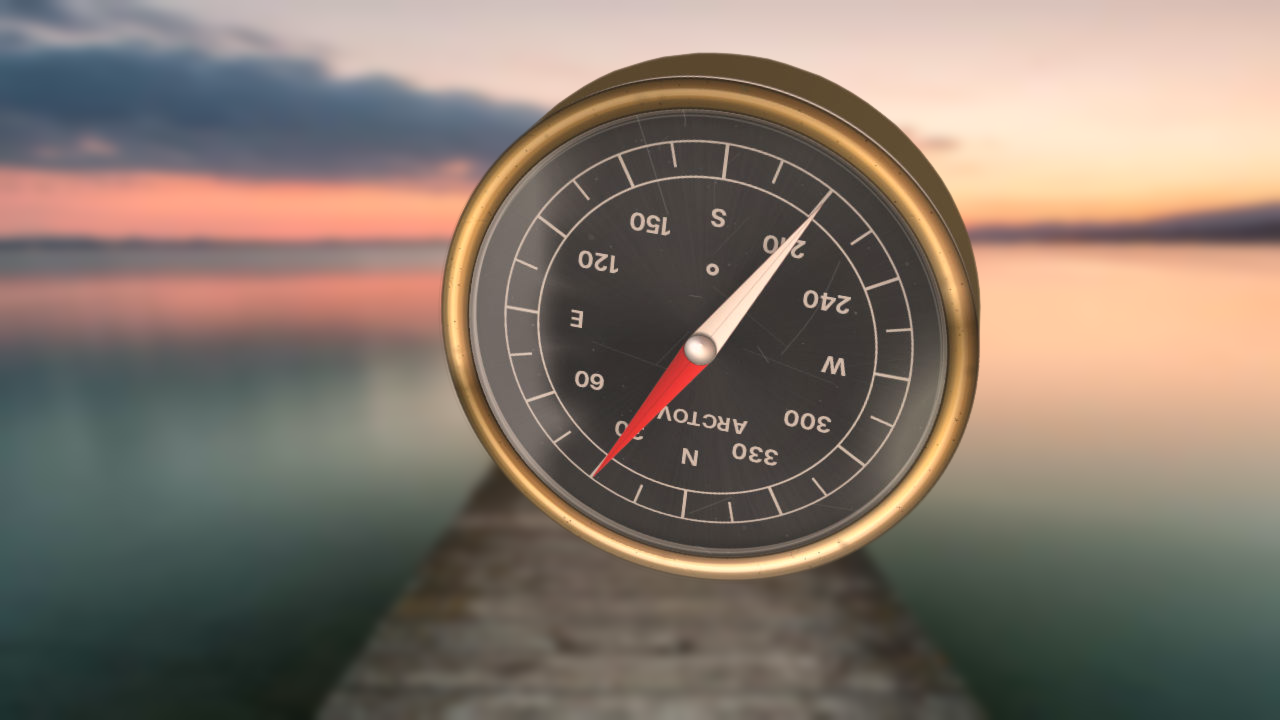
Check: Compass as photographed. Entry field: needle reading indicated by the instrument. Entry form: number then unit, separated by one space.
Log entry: 30 °
